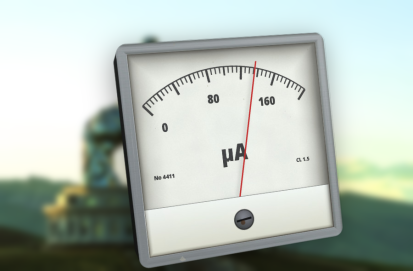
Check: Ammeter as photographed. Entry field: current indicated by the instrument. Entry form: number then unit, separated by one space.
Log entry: 135 µA
